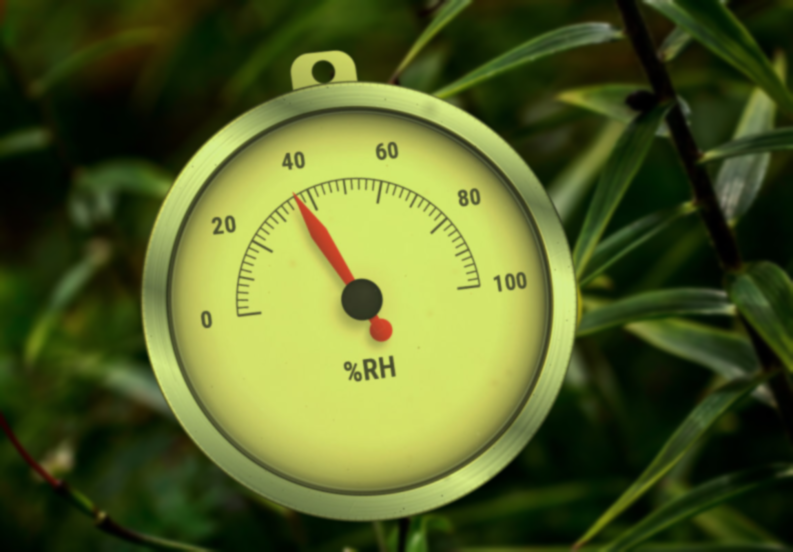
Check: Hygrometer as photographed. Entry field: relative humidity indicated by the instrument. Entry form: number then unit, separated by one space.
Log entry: 36 %
